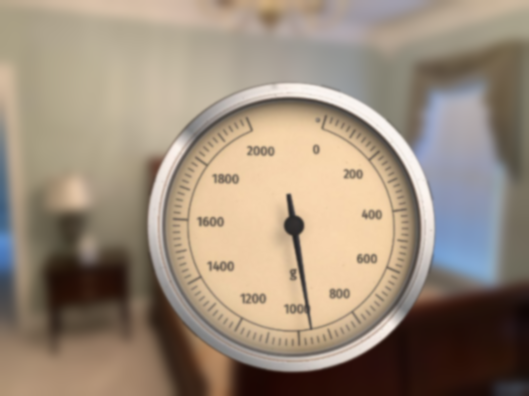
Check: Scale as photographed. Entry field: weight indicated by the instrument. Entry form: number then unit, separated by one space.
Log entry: 960 g
